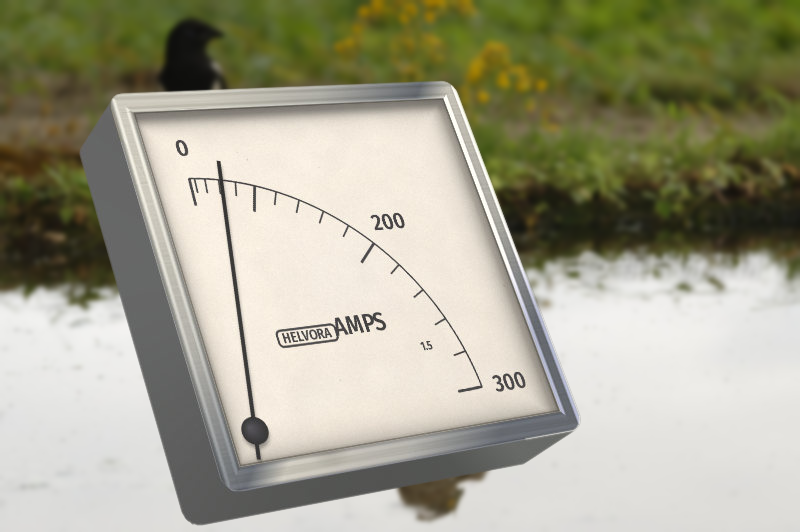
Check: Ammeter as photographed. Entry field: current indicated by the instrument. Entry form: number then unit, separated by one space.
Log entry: 60 A
